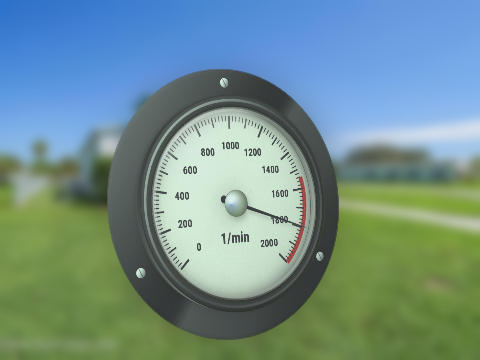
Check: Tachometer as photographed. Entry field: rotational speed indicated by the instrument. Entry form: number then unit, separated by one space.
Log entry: 1800 rpm
